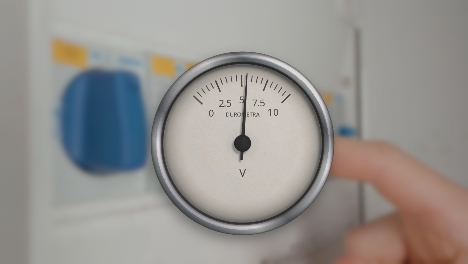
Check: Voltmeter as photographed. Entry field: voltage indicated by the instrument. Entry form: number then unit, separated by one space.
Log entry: 5.5 V
